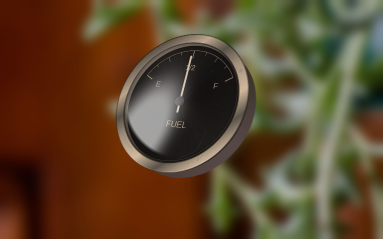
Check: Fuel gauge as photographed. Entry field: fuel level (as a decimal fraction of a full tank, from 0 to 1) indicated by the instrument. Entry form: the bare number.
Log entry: 0.5
